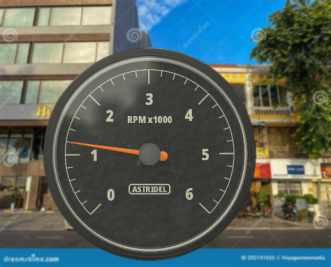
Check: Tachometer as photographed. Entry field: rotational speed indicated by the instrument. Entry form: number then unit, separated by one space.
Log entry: 1200 rpm
